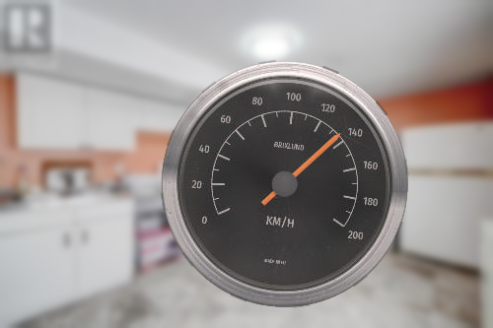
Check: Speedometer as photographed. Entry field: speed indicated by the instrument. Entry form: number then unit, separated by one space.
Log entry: 135 km/h
